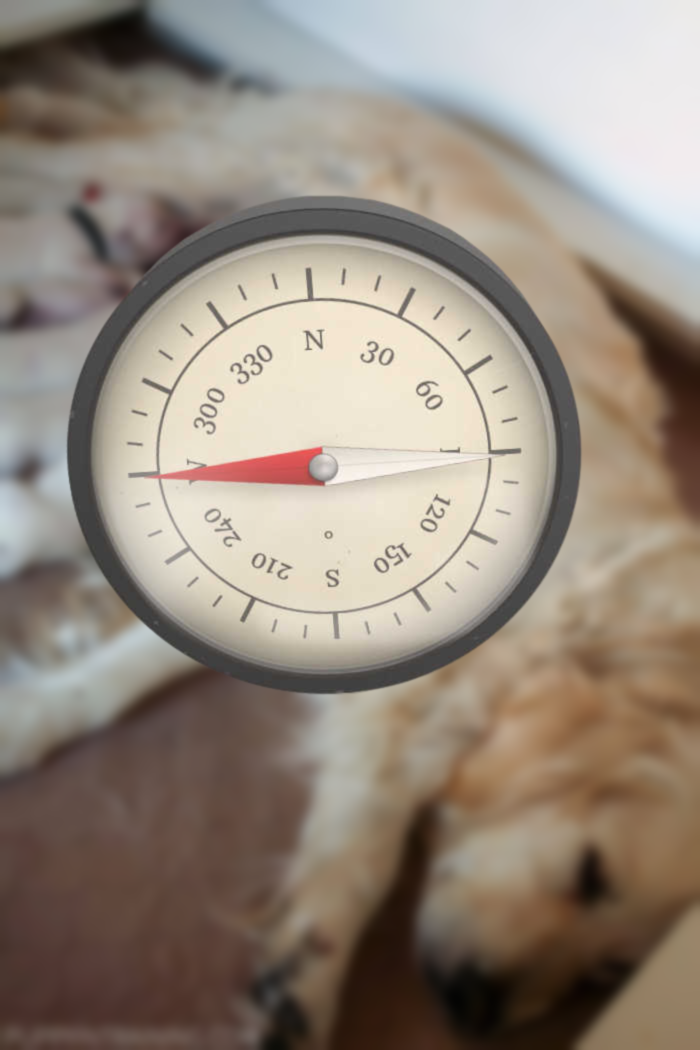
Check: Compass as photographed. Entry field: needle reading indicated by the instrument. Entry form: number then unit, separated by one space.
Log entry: 270 °
